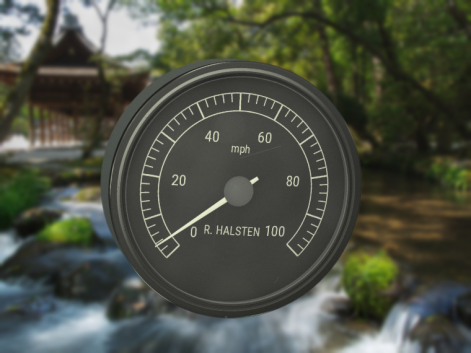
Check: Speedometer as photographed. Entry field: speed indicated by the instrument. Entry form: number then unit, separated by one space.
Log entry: 4 mph
